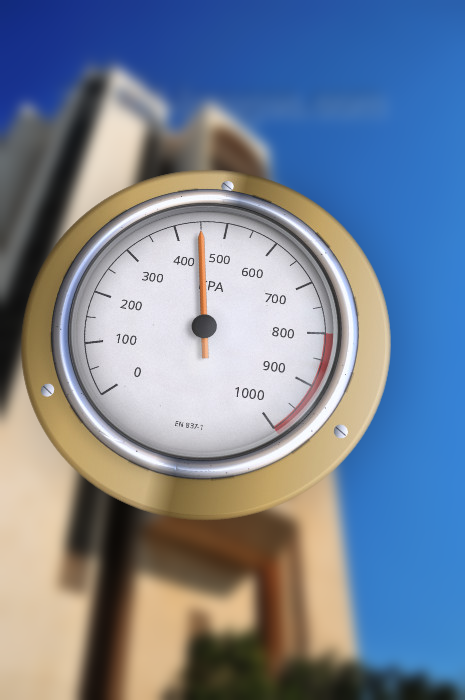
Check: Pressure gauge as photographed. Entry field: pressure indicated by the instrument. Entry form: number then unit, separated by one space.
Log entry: 450 kPa
